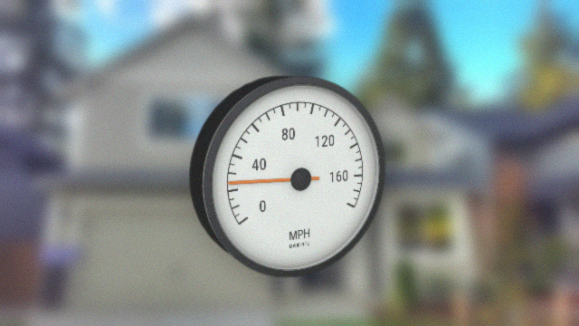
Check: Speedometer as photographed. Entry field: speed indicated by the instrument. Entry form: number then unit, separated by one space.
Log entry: 25 mph
